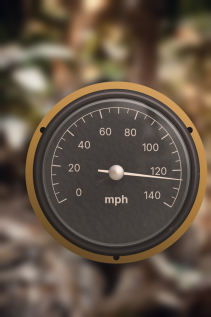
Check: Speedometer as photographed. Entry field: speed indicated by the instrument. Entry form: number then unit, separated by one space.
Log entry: 125 mph
